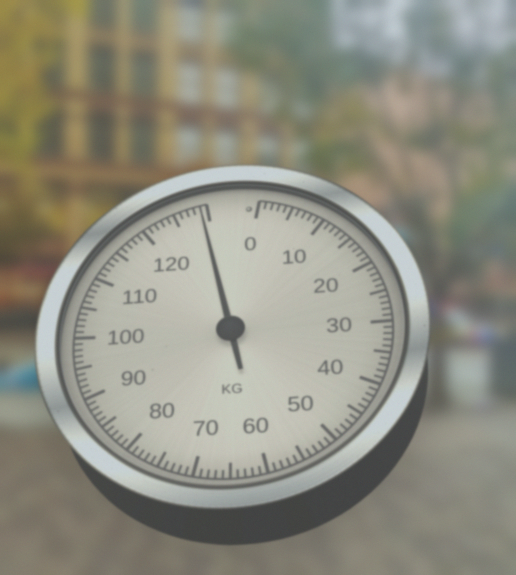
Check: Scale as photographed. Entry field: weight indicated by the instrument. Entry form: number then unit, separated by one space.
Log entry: 129 kg
